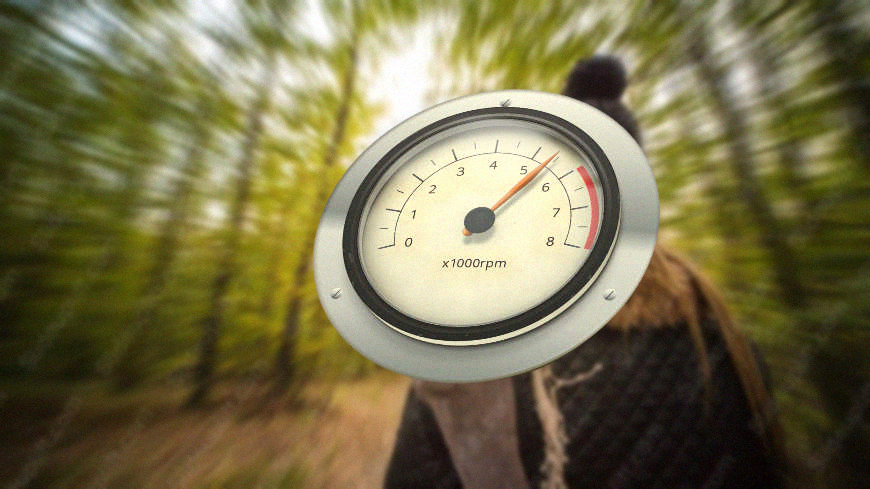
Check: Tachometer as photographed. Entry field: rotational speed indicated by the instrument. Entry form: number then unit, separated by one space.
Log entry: 5500 rpm
